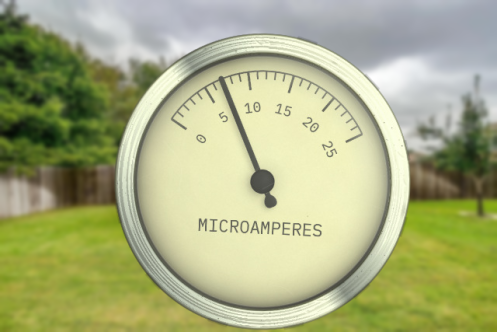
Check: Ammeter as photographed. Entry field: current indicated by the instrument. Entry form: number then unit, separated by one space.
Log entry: 7 µA
